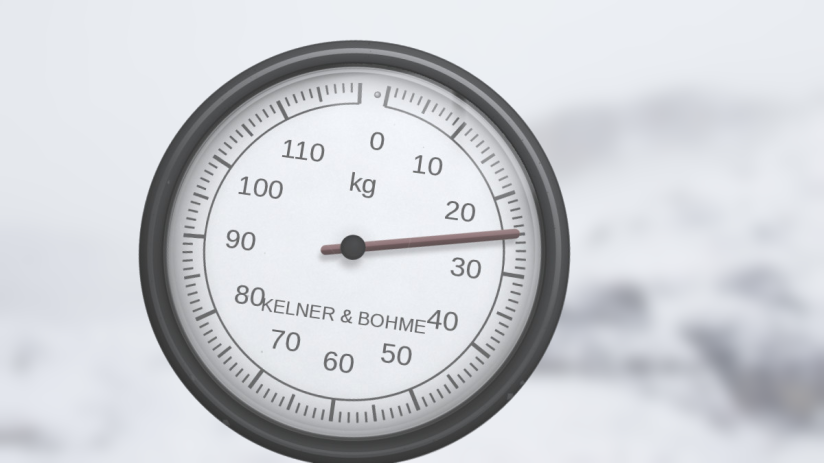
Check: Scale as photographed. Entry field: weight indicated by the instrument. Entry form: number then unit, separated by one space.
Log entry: 25 kg
